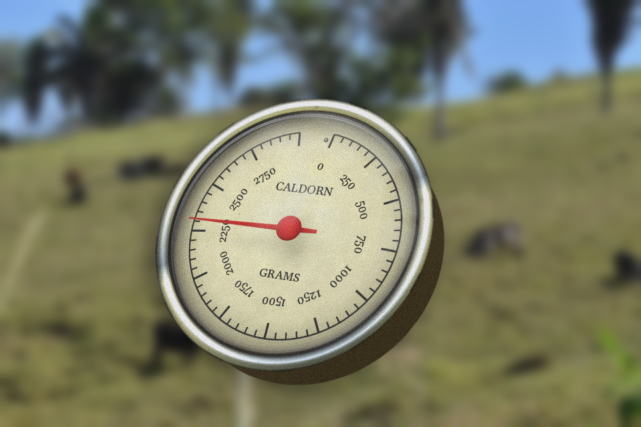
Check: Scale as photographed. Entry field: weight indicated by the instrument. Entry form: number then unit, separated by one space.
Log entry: 2300 g
